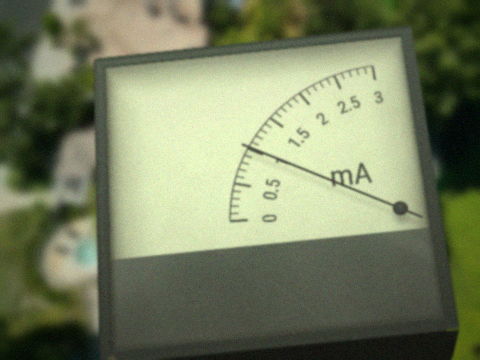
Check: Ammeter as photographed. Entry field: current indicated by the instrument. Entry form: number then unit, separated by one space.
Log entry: 1 mA
